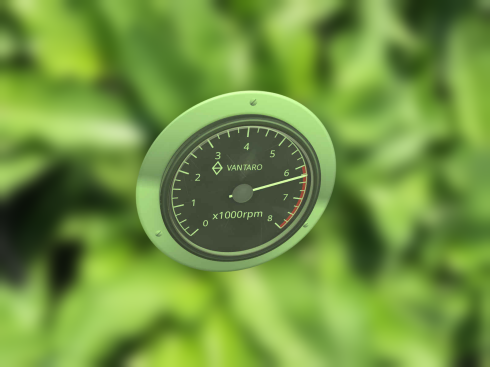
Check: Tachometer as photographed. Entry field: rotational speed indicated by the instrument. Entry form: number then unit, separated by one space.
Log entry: 6250 rpm
